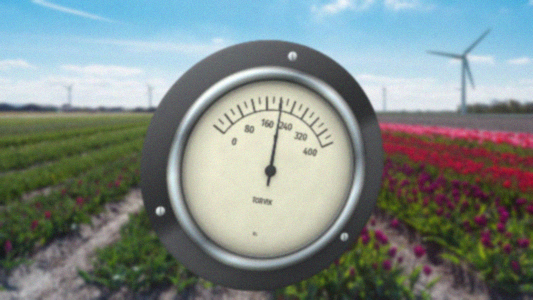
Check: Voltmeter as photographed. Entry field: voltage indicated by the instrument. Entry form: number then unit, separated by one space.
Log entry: 200 V
